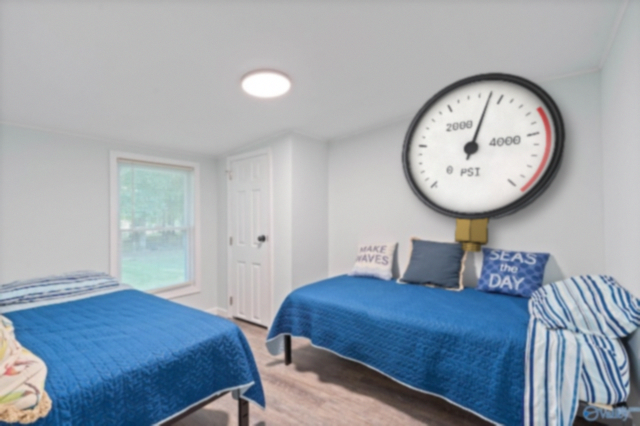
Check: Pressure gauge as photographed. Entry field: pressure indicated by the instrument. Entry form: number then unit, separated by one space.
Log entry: 2800 psi
